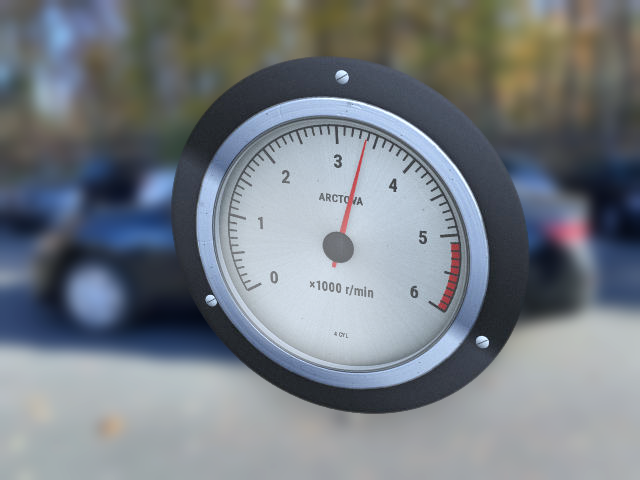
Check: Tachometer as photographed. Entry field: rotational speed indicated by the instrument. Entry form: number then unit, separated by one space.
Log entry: 3400 rpm
